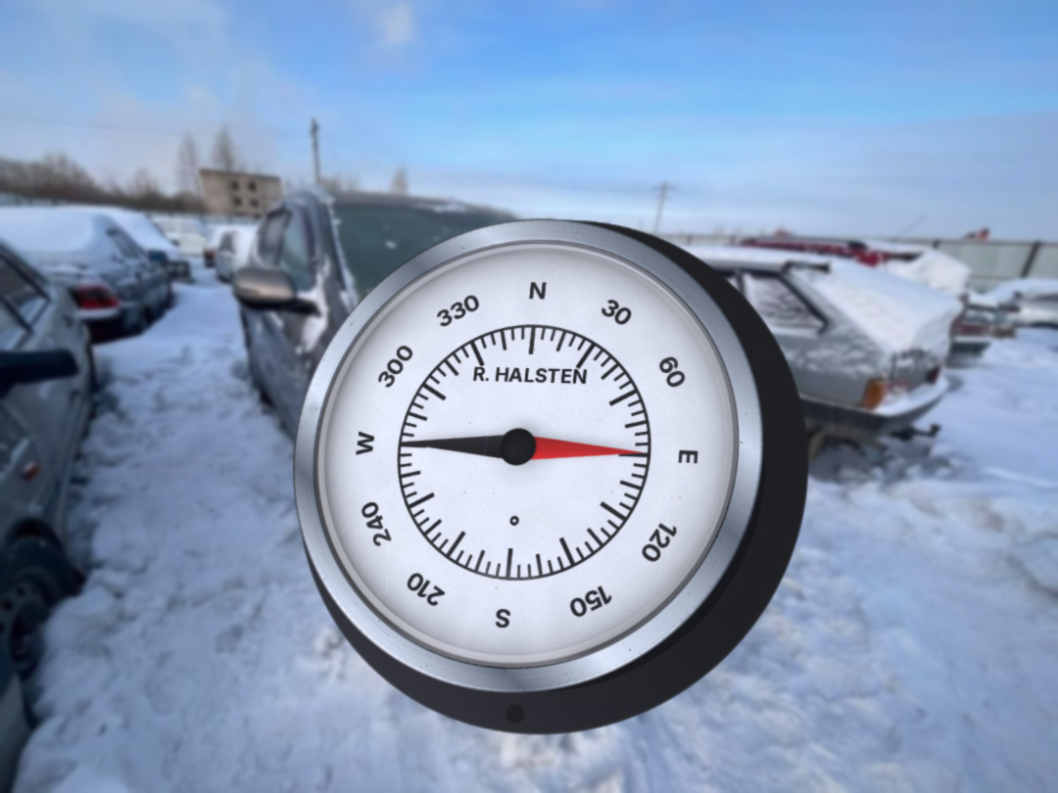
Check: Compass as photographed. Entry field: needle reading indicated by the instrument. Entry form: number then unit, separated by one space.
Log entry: 90 °
